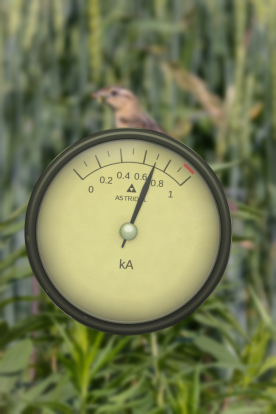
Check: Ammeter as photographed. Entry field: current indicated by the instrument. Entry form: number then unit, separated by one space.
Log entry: 0.7 kA
